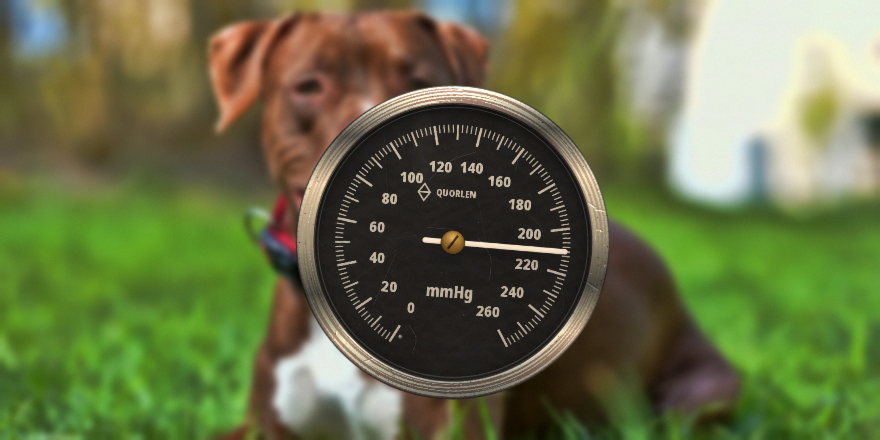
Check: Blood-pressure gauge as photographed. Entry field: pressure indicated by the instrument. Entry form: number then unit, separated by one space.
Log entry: 210 mmHg
